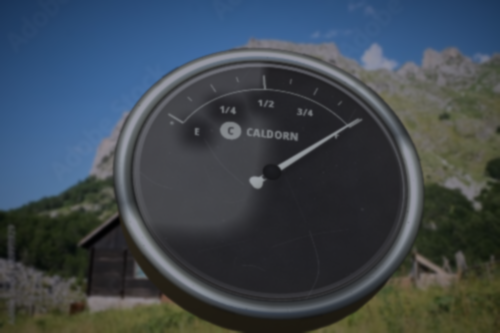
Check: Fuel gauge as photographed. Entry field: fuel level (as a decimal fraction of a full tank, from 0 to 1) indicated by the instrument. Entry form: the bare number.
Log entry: 1
